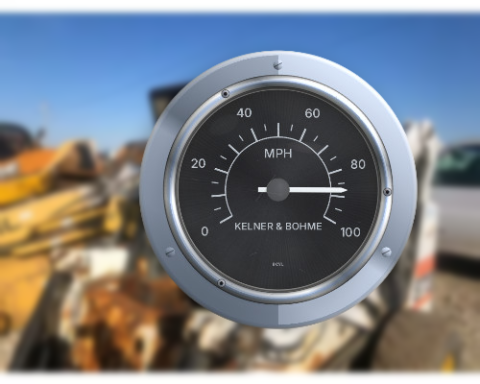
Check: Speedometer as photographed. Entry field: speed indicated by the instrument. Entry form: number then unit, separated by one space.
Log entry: 87.5 mph
